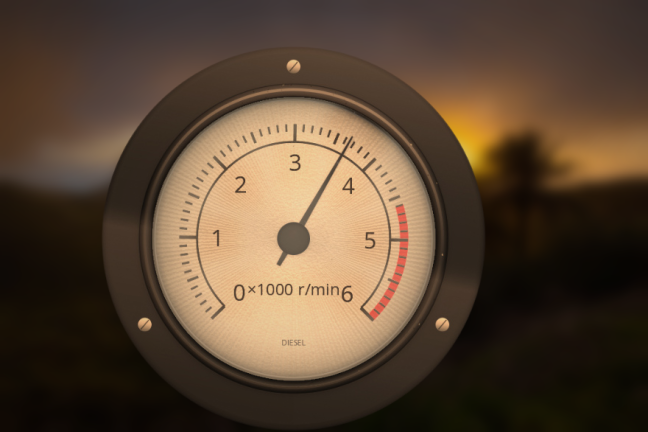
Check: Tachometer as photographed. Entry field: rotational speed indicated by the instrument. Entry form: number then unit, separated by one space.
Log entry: 3650 rpm
